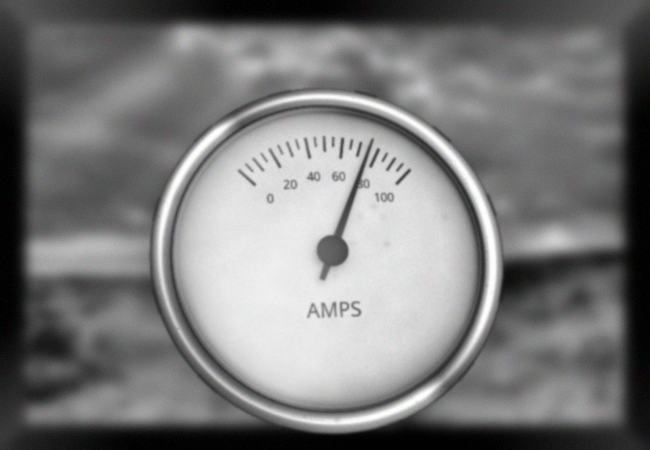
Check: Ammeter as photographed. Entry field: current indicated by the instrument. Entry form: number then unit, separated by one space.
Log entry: 75 A
